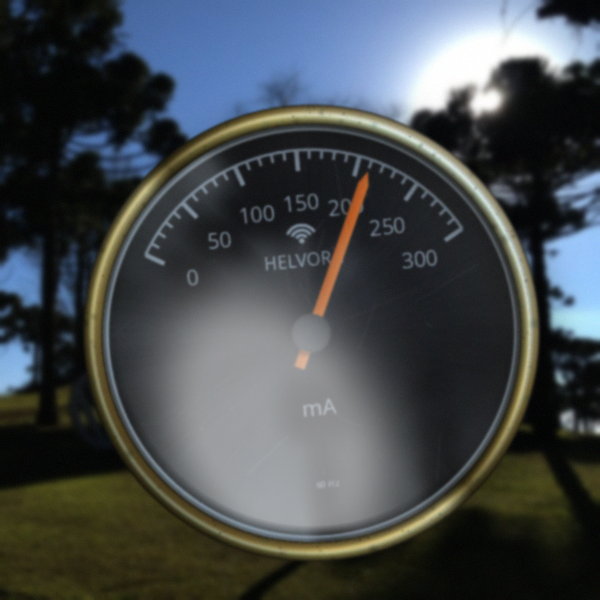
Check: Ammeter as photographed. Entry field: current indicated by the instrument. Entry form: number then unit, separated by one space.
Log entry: 210 mA
